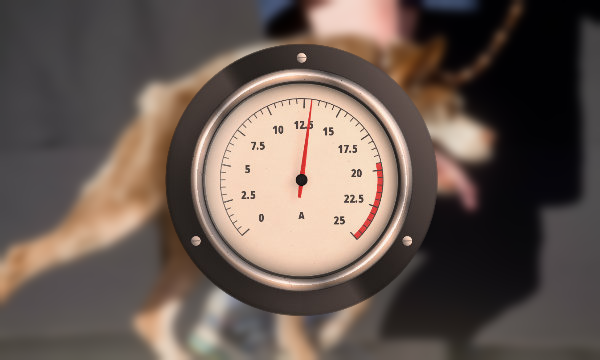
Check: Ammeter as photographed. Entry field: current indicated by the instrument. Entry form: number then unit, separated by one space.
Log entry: 13 A
